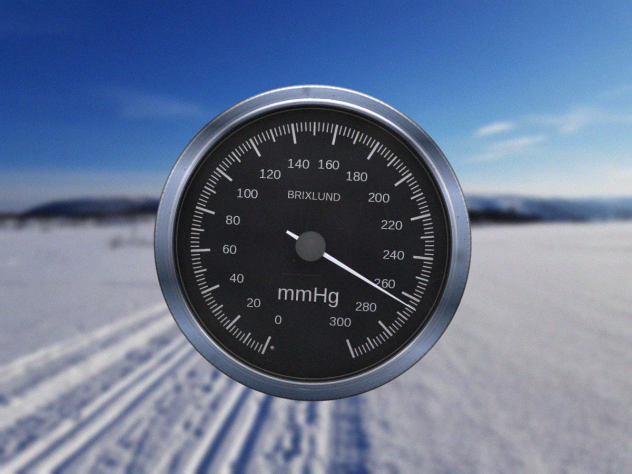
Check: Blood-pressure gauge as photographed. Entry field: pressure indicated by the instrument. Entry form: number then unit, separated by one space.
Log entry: 264 mmHg
